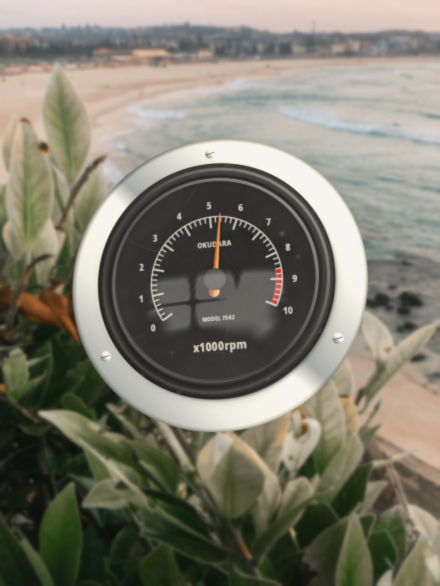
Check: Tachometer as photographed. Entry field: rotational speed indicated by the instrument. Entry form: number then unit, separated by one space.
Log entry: 5400 rpm
